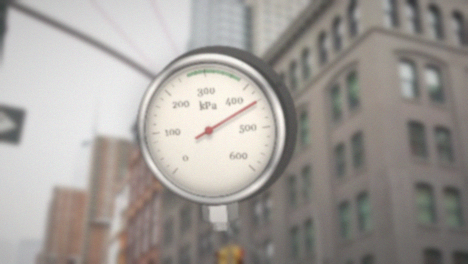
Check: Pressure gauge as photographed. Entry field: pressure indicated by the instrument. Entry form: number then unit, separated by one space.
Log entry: 440 kPa
